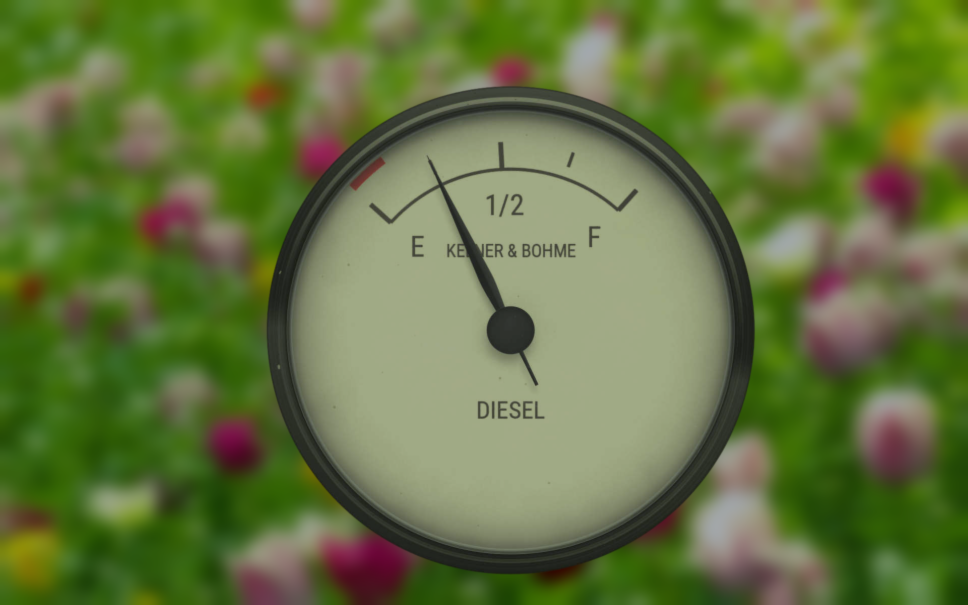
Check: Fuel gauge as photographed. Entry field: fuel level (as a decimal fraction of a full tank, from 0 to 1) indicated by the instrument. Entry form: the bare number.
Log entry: 0.25
